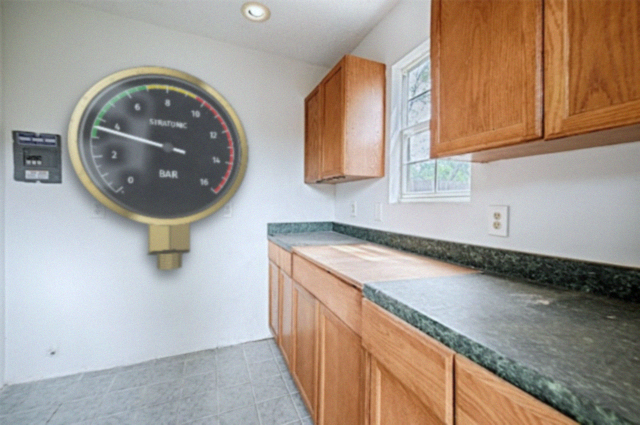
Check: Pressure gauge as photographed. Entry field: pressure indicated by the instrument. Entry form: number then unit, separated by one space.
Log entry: 3.5 bar
